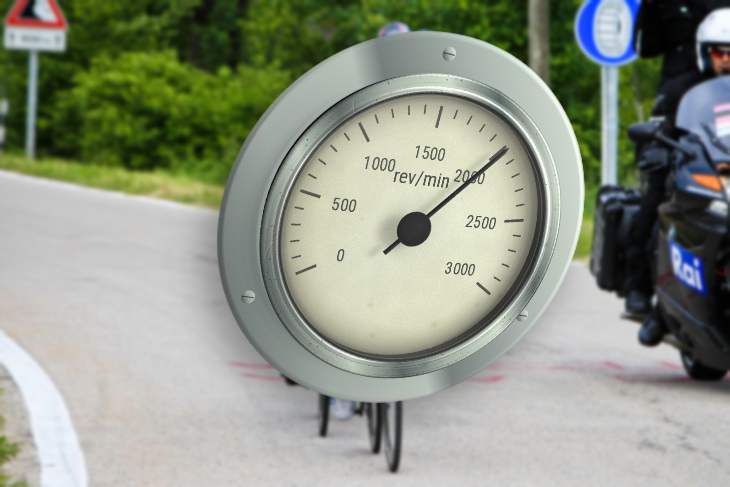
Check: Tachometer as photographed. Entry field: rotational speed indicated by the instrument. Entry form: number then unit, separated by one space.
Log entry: 2000 rpm
